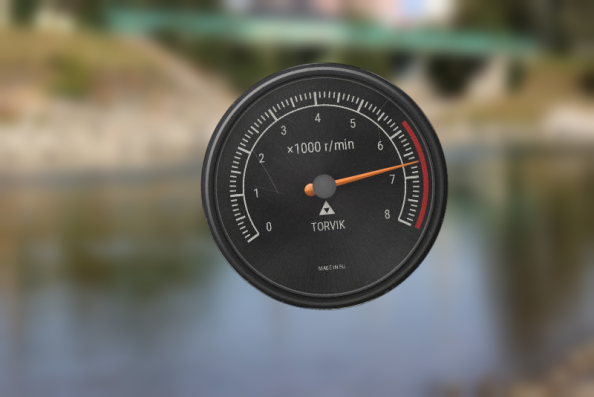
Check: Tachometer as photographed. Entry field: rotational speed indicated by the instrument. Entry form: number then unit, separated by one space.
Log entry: 6700 rpm
